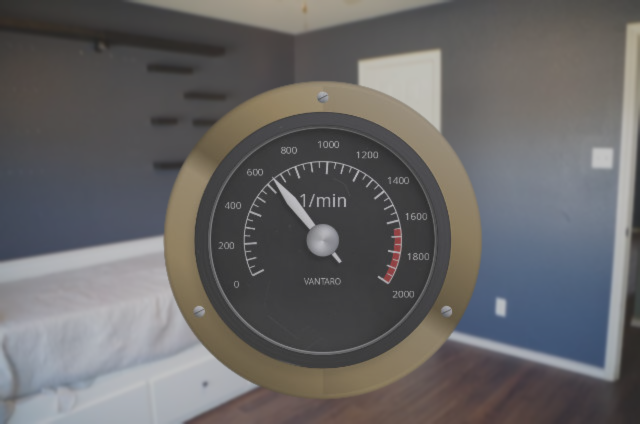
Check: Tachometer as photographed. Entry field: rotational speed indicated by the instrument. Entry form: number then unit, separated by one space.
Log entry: 650 rpm
